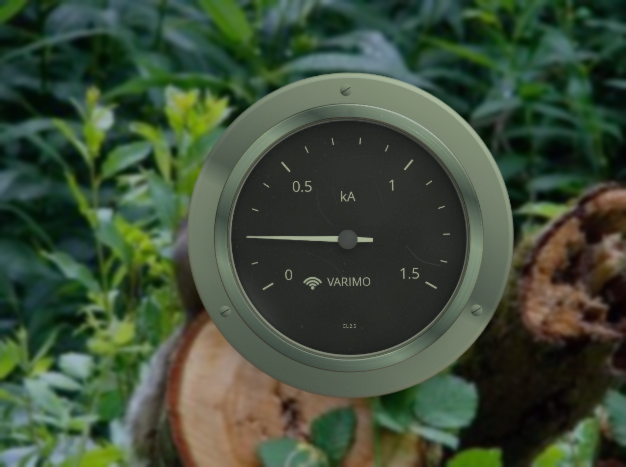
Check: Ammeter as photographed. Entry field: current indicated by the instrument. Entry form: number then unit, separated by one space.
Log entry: 0.2 kA
